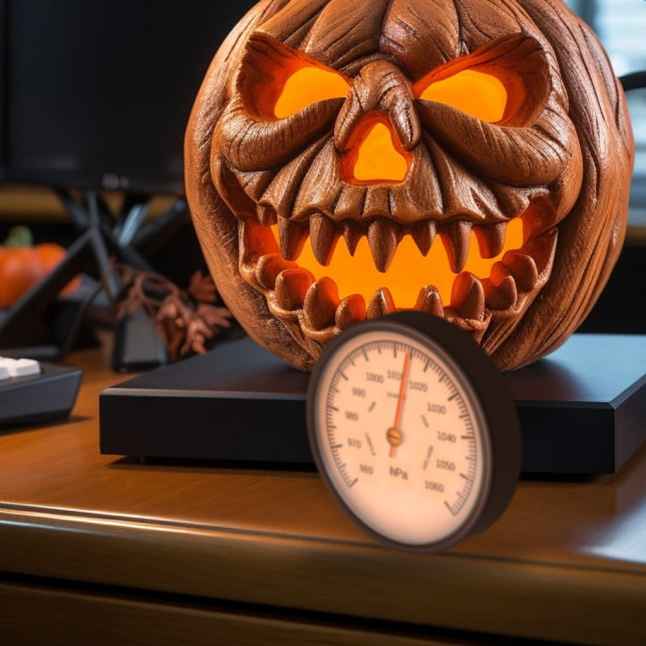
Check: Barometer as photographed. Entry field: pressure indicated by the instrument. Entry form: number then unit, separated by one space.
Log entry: 1015 hPa
